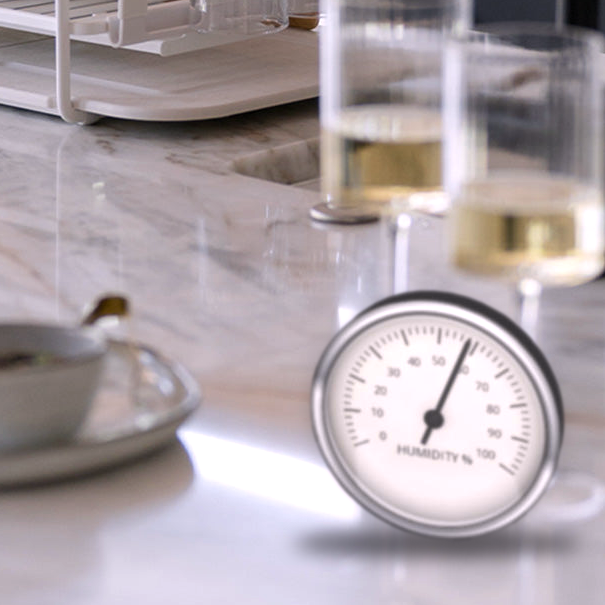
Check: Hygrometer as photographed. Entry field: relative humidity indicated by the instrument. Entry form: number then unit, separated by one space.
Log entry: 58 %
